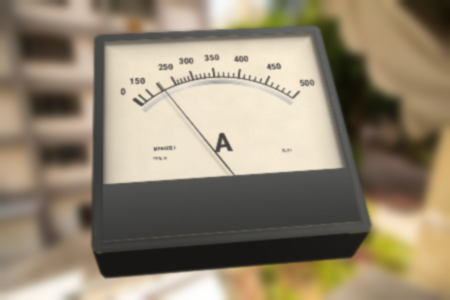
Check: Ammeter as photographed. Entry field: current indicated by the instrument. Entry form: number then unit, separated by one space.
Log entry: 200 A
